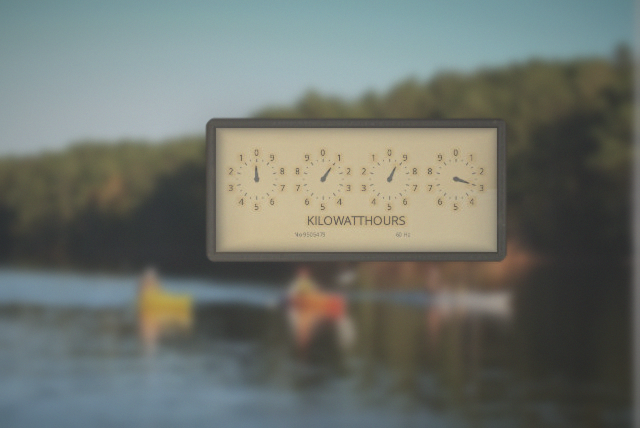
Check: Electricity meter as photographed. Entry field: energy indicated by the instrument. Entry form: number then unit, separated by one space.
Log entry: 93 kWh
